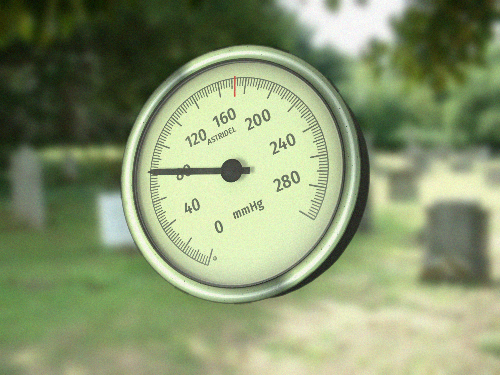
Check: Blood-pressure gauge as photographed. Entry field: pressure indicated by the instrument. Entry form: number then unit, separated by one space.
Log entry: 80 mmHg
